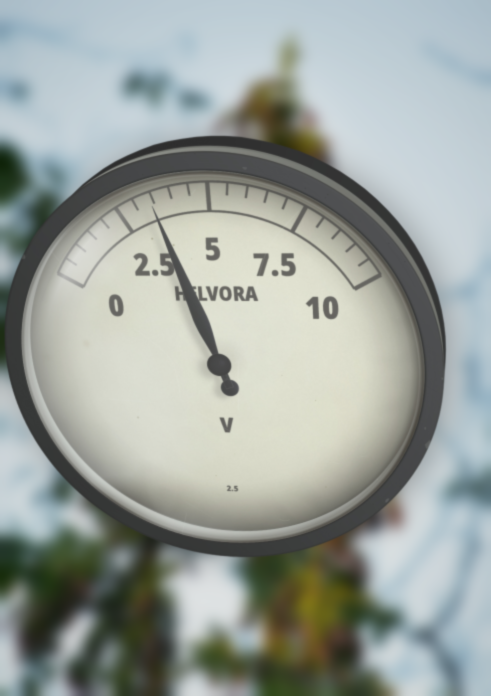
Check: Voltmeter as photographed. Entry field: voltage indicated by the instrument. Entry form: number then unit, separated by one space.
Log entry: 3.5 V
